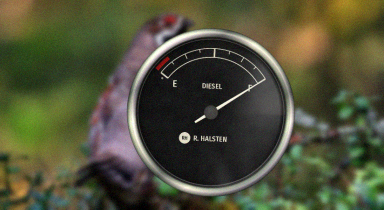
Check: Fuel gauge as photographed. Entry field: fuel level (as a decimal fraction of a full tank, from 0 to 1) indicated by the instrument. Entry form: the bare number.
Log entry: 1
